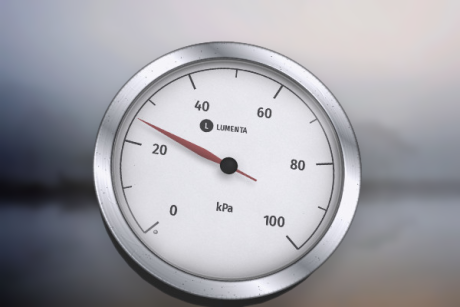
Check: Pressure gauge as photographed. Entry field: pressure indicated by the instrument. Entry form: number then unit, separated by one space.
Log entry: 25 kPa
